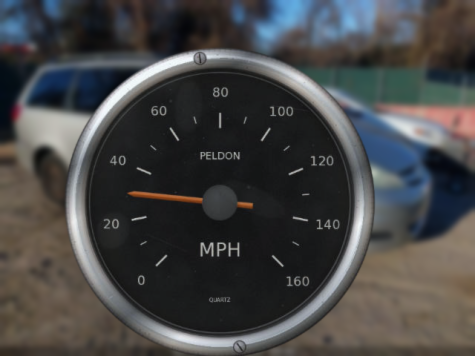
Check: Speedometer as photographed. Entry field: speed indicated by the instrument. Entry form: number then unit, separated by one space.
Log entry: 30 mph
